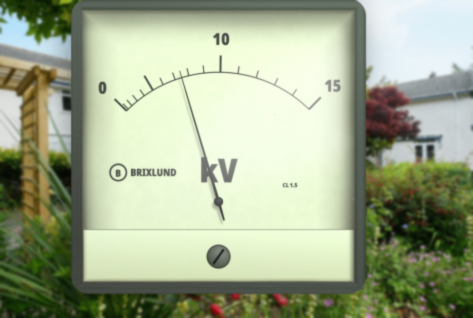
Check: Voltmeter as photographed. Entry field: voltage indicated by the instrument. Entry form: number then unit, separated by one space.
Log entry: 7.5 kV
